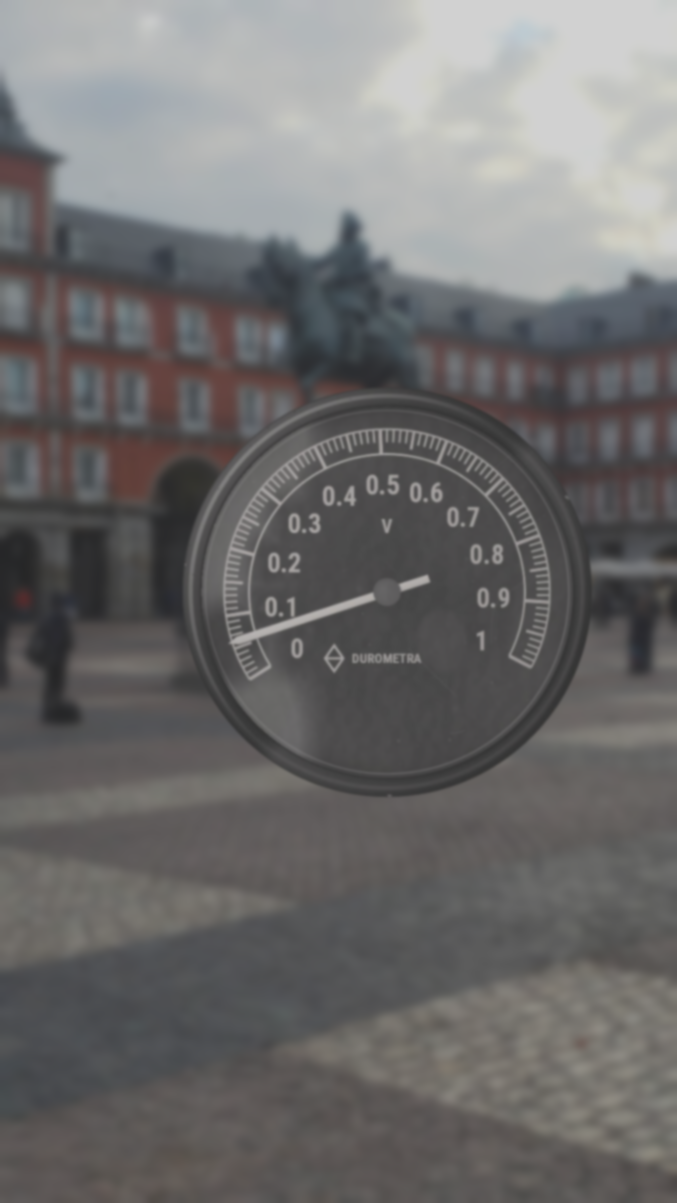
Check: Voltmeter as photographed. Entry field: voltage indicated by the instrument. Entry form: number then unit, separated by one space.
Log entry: 0.06 V
